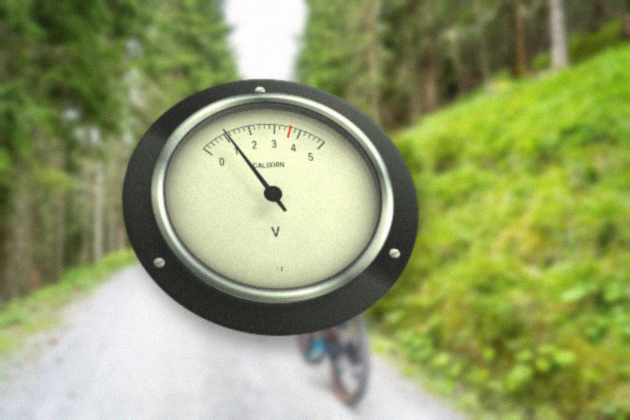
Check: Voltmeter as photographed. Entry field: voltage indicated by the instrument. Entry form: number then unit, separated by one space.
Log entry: 1 V
